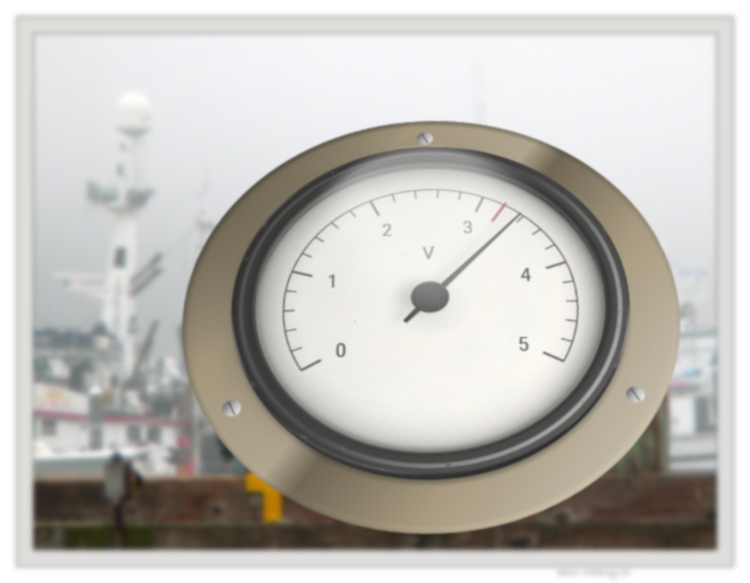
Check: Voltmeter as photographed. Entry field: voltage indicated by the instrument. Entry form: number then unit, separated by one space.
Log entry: 3.4 V
